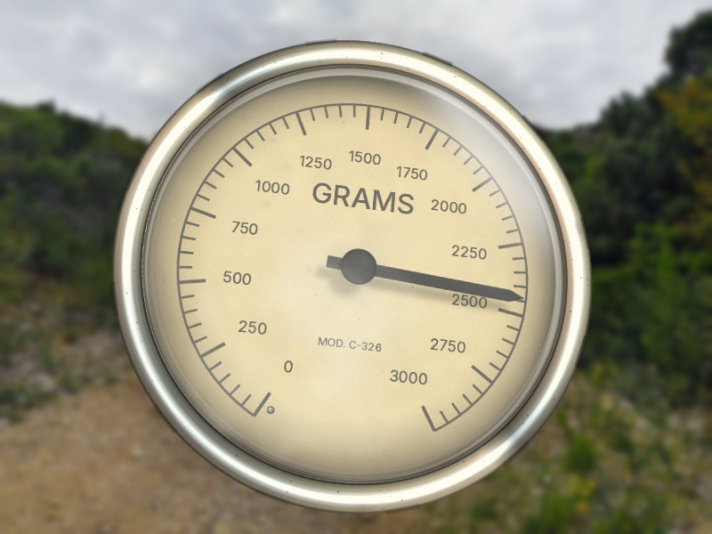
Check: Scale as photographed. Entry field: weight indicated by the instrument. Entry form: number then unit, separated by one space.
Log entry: 2450 g
